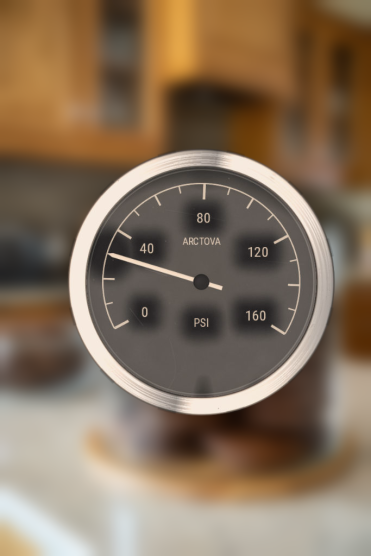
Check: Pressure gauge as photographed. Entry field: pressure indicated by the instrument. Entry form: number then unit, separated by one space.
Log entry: 30 psi
